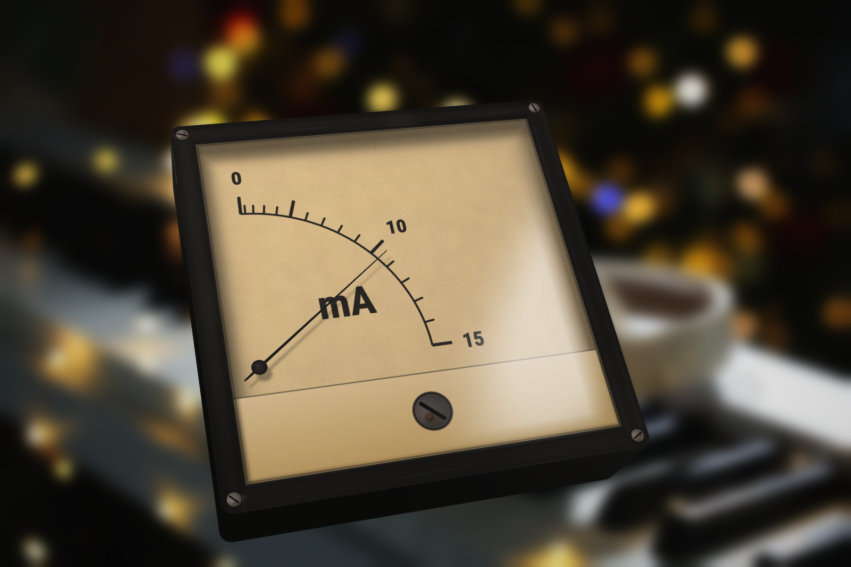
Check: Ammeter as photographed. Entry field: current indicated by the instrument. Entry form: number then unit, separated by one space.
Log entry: 10.5 mA
